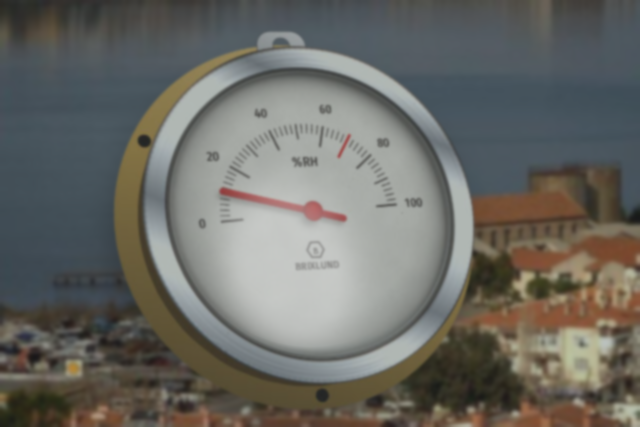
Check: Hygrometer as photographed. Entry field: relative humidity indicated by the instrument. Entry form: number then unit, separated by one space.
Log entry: 10 %
